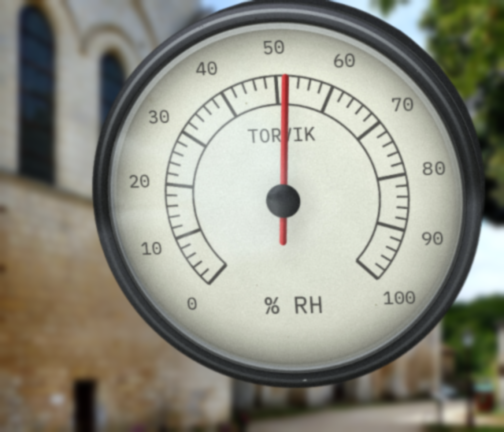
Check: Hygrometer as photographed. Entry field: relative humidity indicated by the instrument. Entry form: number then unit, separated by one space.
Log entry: 52 %
